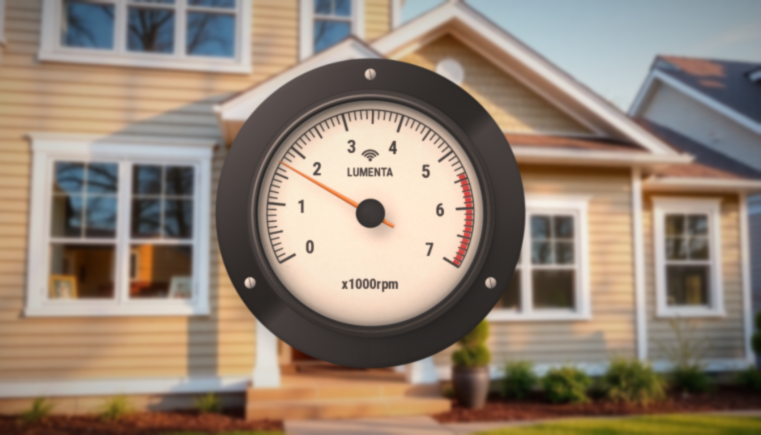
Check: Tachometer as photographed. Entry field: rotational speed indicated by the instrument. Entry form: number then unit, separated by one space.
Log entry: 1700 rpm
